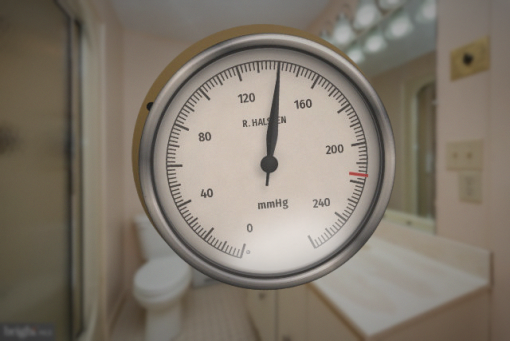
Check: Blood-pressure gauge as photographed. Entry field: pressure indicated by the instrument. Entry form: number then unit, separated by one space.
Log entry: 140 mmHg
